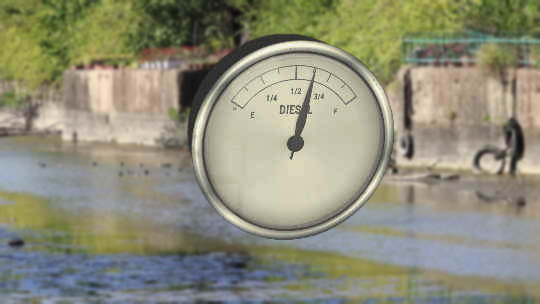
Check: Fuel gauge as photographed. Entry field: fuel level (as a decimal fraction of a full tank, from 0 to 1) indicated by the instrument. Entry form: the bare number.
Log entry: 0.625
